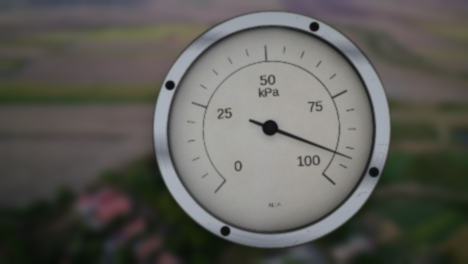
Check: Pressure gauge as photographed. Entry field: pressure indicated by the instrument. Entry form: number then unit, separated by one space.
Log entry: 92.5 kPa
